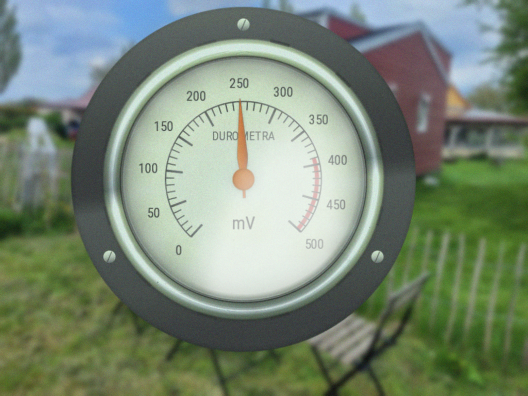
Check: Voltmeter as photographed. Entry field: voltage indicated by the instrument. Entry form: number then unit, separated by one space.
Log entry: 250 mV
